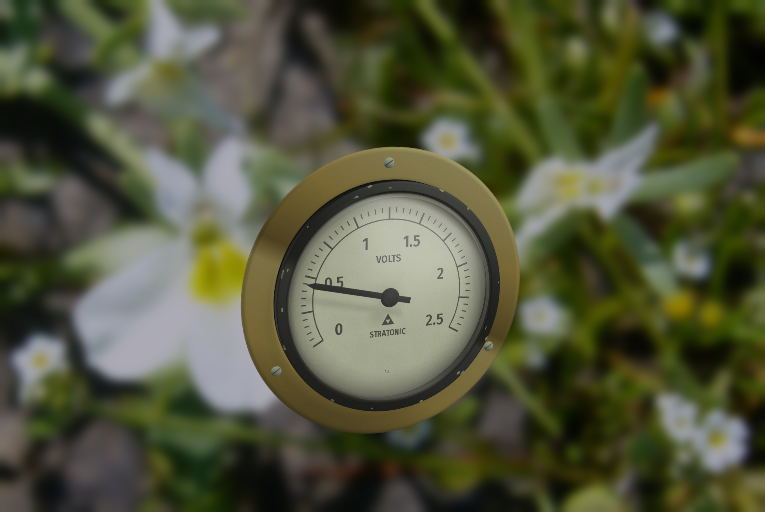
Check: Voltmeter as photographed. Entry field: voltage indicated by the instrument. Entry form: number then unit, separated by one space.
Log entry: 0.45 V
